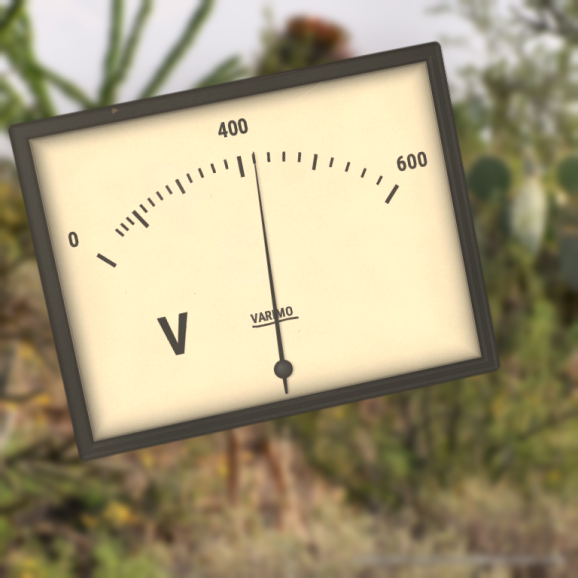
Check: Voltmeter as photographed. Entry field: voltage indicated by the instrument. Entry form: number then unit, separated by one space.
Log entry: 420 V
